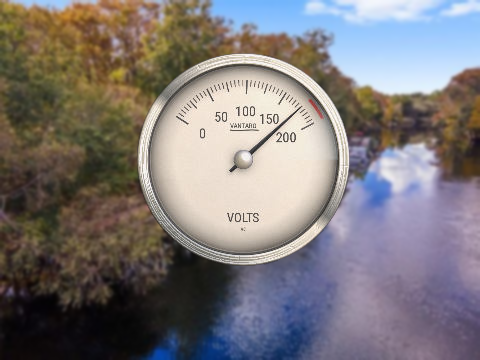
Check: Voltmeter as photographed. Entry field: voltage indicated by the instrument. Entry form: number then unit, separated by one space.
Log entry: 175 V
